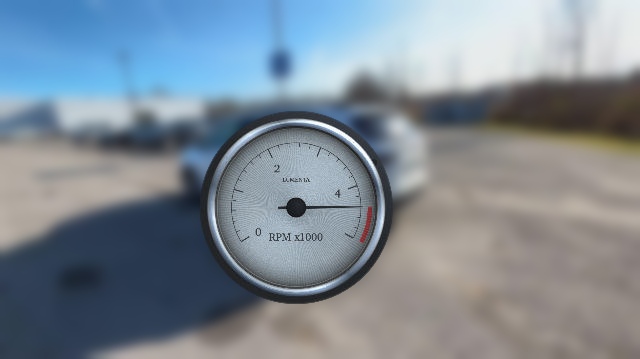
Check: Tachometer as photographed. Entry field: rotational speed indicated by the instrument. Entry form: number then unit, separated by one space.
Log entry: 4400 rpm
